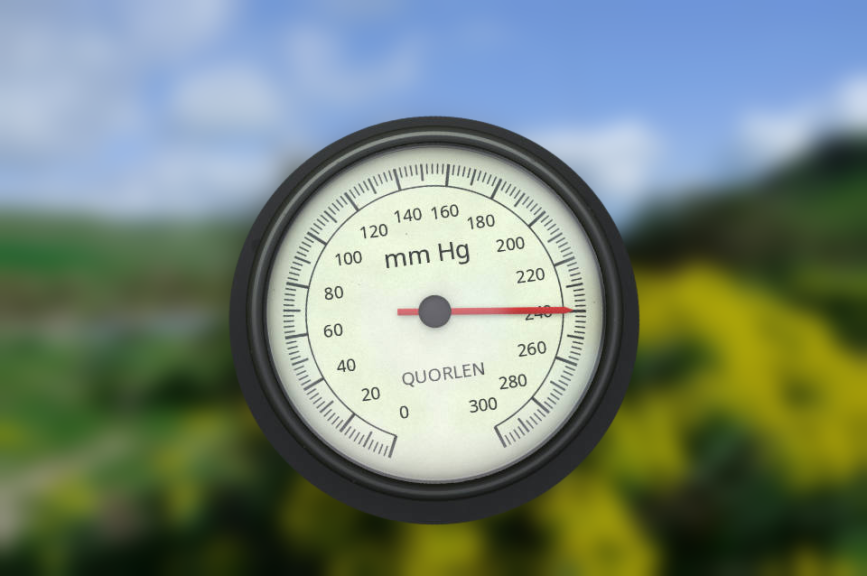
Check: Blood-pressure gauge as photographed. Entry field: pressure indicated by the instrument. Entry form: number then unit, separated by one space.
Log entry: 240 mmHg
